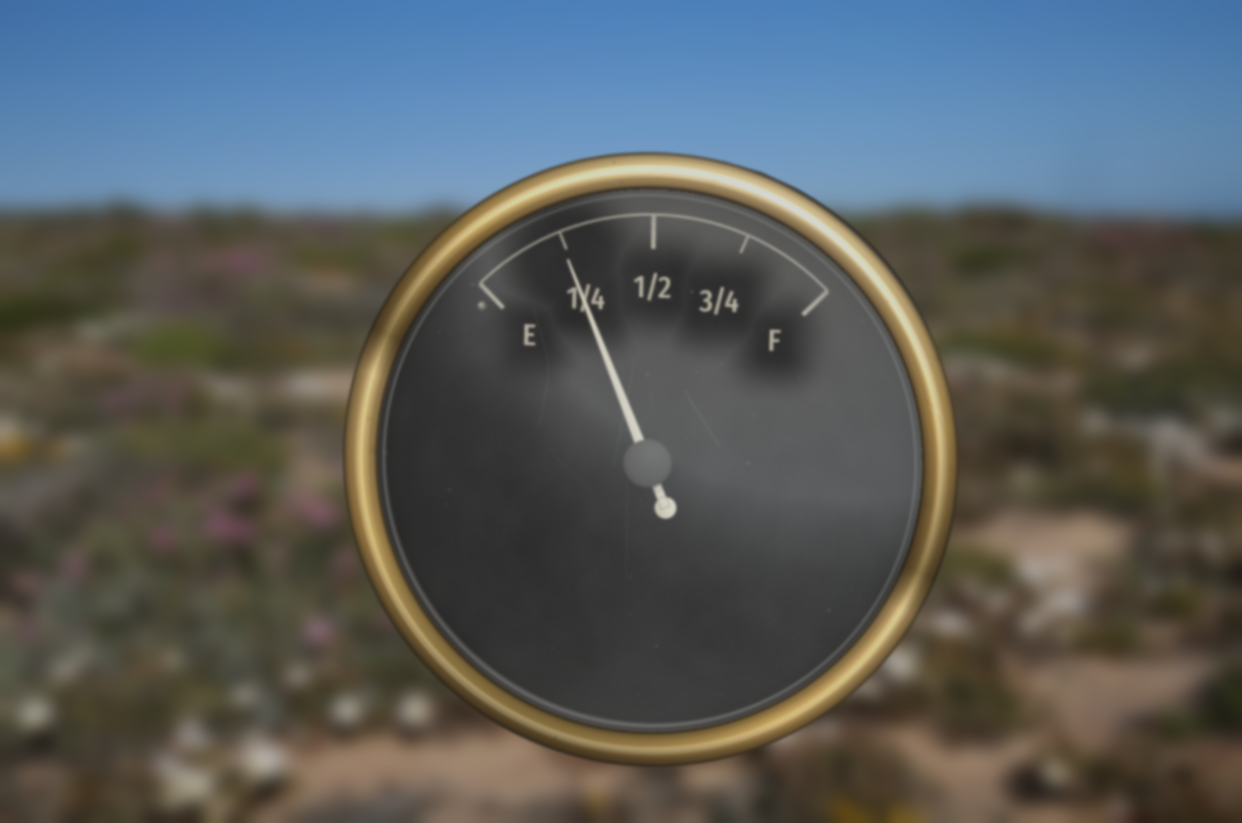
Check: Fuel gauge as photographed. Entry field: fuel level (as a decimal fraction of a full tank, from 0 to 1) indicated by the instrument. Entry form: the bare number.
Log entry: 0.25
